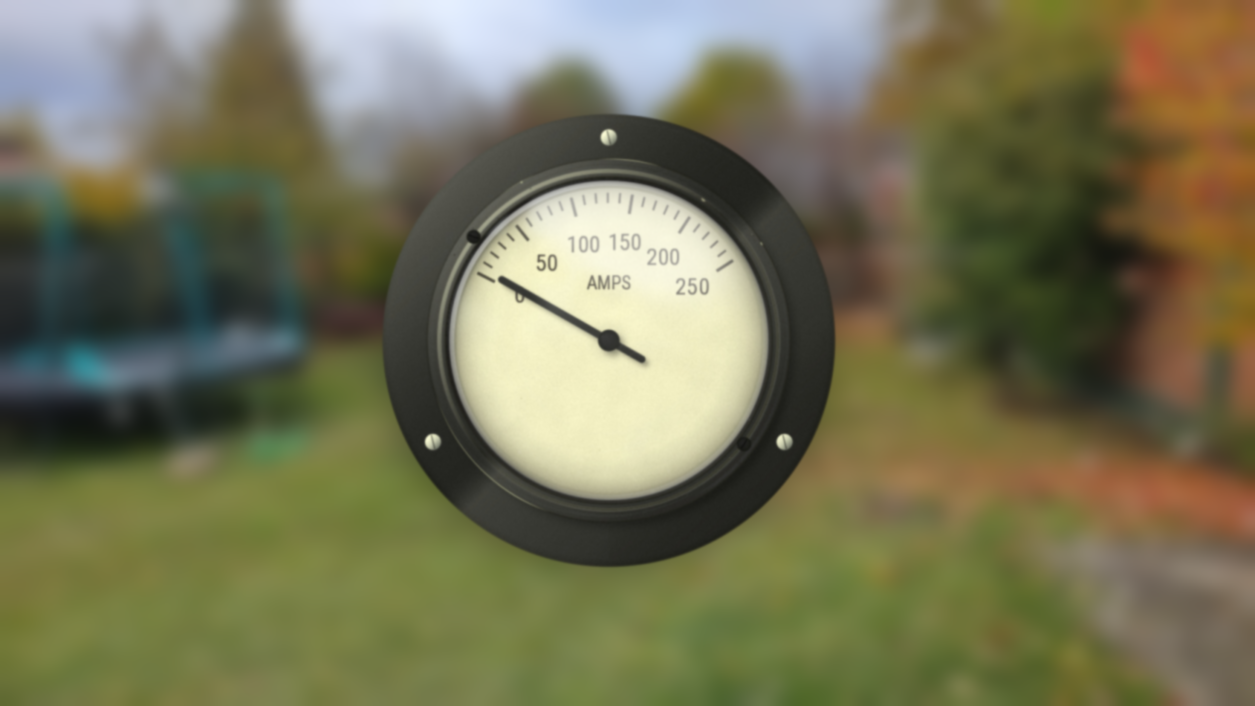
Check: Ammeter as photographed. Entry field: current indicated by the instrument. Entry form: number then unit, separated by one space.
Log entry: 5 A
